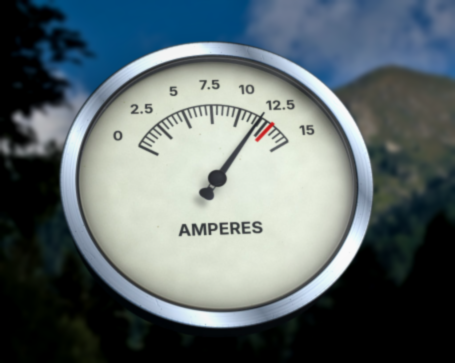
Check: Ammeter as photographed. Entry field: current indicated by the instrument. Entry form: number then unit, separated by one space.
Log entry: 12 A
